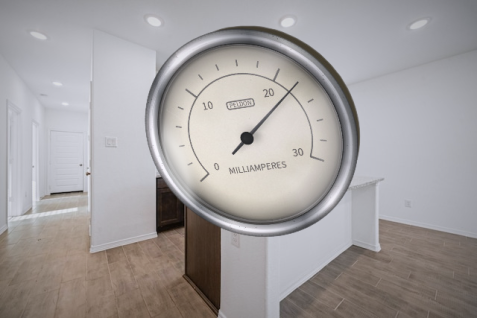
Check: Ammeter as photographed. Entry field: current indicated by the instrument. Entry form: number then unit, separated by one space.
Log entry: 22 mA
